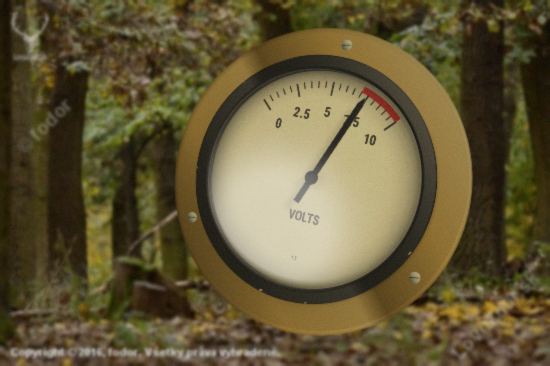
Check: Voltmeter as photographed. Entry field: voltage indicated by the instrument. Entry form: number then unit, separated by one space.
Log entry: 7.5 V
